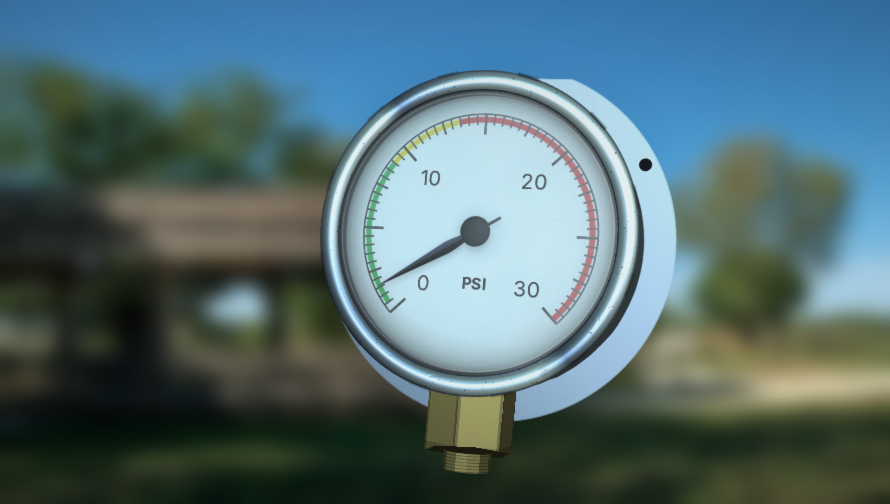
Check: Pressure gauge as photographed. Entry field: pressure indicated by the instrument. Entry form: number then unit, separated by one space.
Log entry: 1.5 psi
